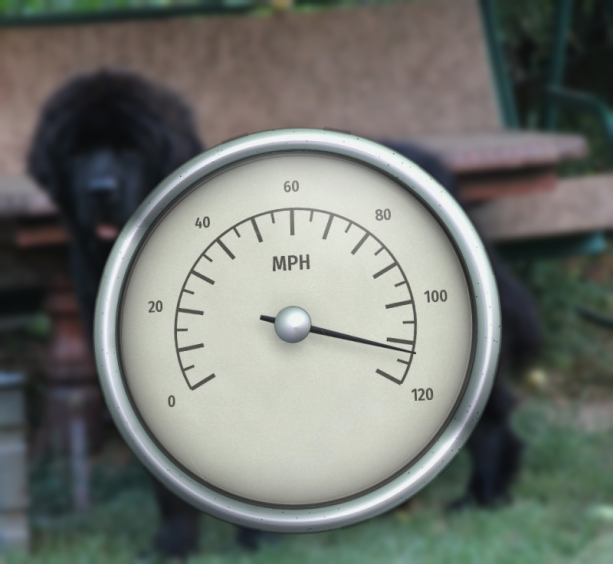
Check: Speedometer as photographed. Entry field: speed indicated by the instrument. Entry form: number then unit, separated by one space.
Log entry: 112.5 mph
